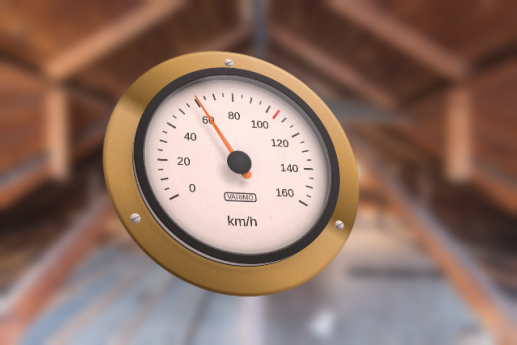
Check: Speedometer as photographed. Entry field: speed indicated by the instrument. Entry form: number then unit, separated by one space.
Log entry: 60 km/h
